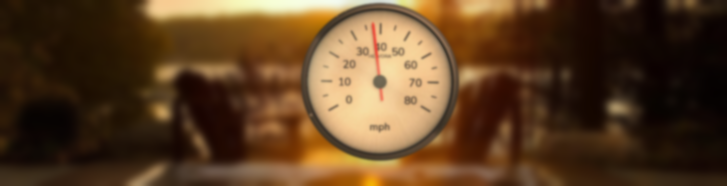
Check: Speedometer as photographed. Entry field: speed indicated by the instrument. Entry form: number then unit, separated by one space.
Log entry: 37.5 mph
